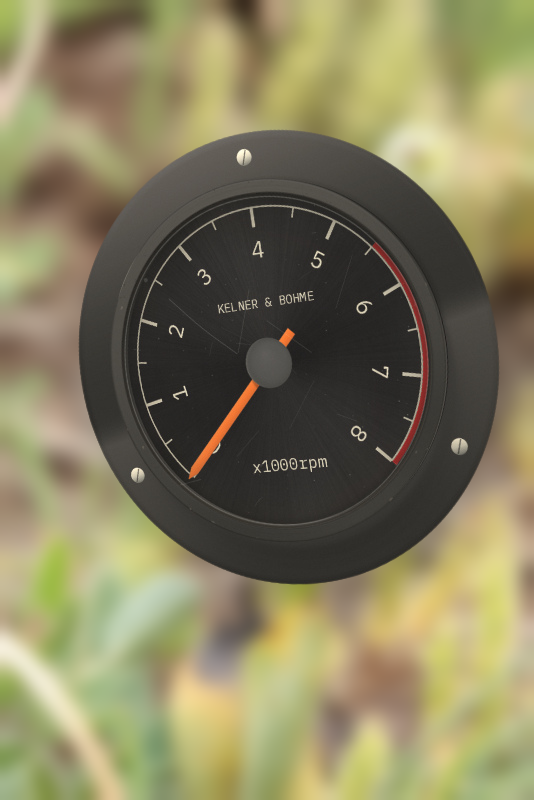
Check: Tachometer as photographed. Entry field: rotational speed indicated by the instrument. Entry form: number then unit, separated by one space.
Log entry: 0 rpm
